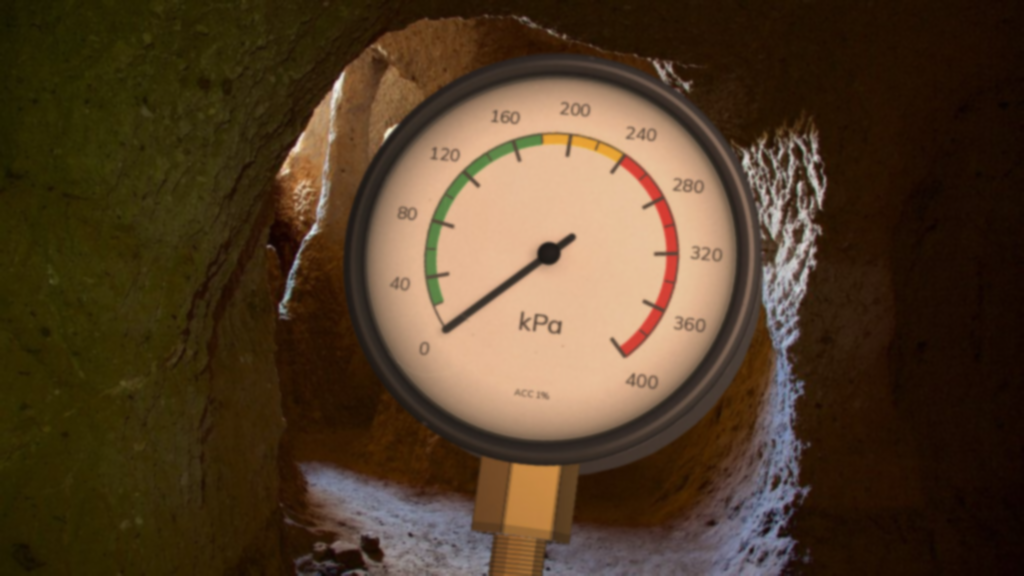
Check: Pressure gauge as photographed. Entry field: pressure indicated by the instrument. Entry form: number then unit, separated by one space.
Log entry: 0 kPa
